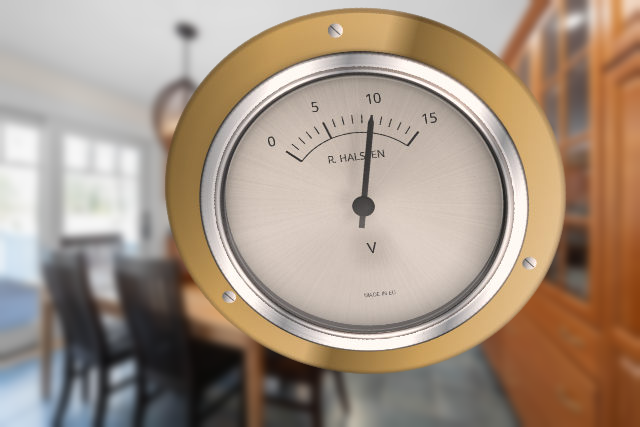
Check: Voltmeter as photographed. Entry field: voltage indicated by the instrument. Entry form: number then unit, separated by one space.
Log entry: 10 V
